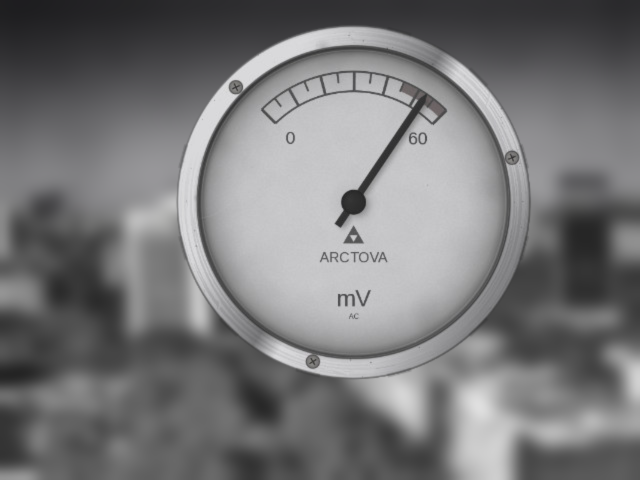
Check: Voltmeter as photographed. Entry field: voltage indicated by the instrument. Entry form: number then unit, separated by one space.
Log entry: 52.5 mV
